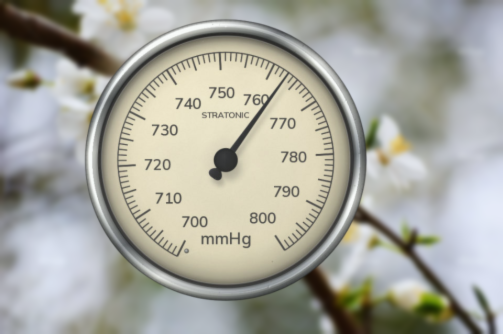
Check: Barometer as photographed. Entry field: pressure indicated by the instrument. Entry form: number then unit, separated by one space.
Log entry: 763 mmHg
